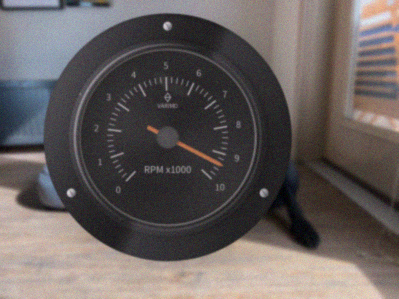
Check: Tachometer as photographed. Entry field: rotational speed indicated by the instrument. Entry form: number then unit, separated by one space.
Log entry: 9400 rpm
